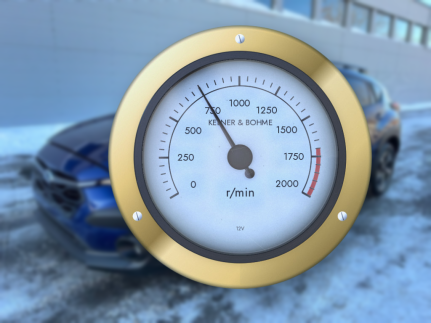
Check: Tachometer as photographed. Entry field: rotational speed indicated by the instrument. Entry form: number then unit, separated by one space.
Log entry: 750 rpm
